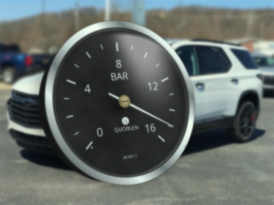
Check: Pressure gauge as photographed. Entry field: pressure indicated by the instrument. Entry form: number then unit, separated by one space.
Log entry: 15 bar
